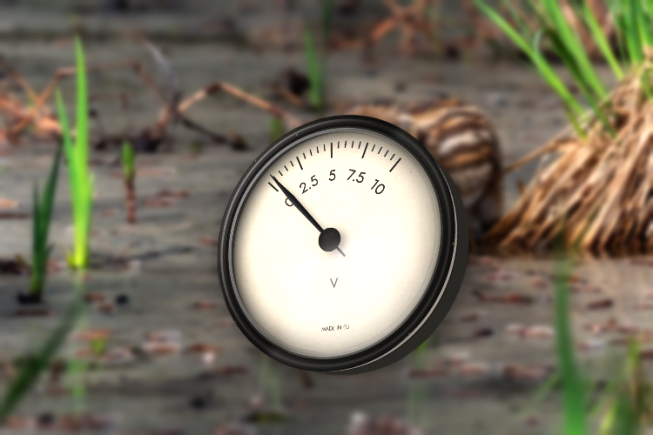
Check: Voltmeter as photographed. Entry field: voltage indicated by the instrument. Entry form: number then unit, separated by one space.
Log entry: 0.5 V
